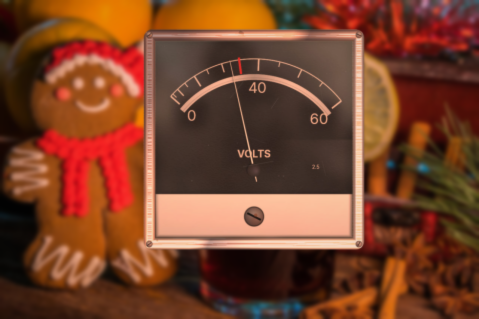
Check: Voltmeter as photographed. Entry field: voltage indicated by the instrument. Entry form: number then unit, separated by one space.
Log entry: 32.5 V
